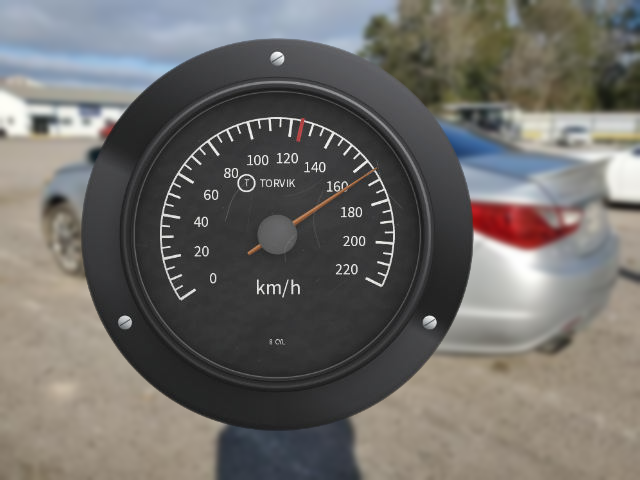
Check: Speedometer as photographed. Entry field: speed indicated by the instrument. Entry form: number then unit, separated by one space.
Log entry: 165 km/h
